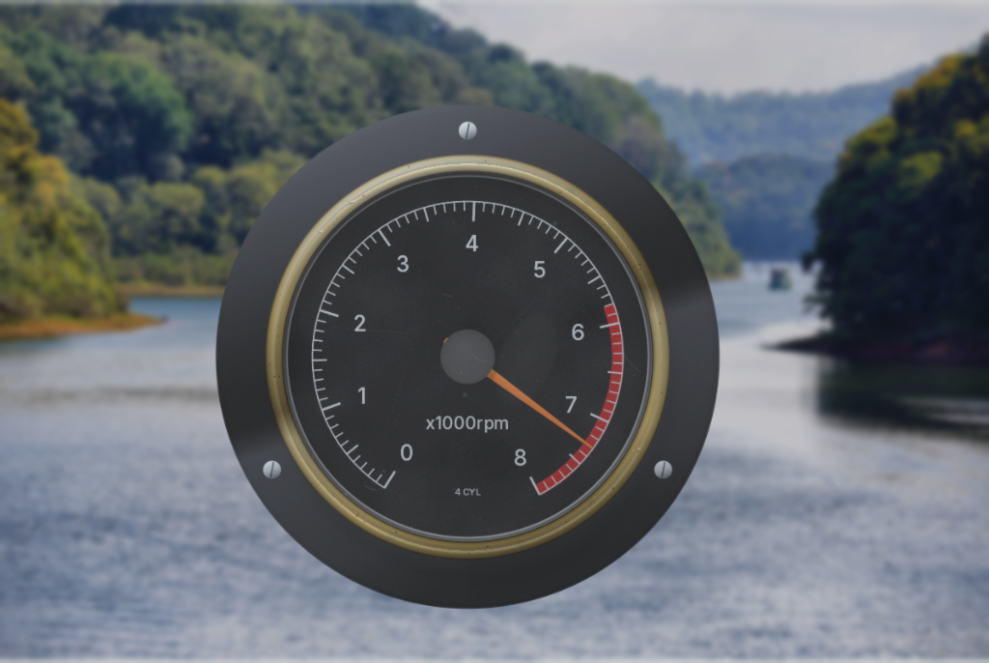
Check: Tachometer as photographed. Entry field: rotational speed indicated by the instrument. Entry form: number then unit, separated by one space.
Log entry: 7300 rpm
